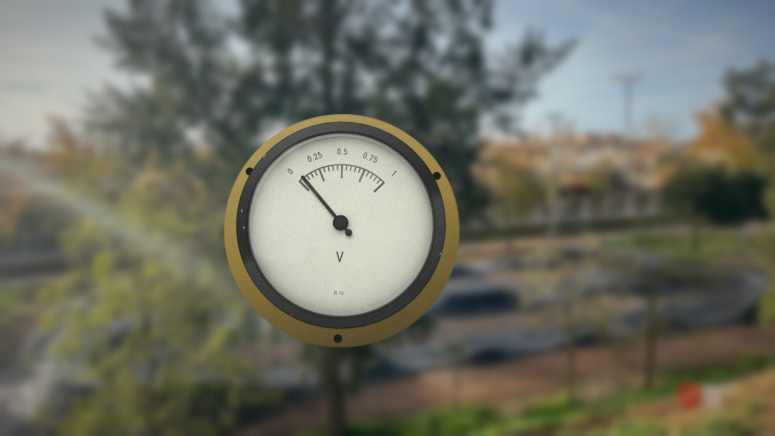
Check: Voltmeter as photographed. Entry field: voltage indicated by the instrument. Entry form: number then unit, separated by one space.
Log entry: 0.05 V
